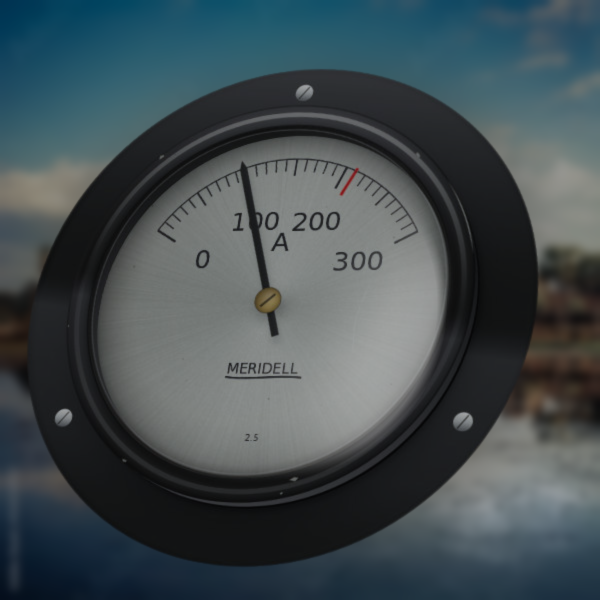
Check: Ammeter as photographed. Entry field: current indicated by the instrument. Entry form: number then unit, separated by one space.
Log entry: 100 A
